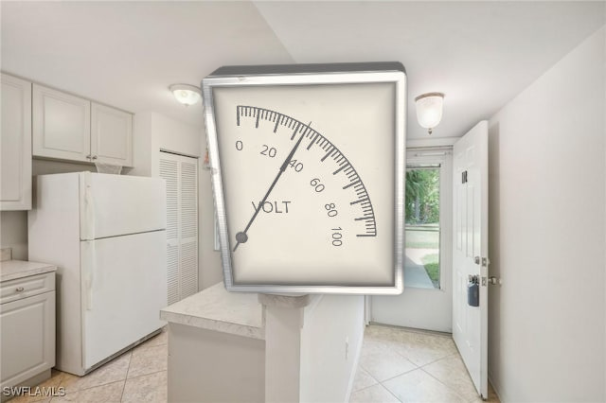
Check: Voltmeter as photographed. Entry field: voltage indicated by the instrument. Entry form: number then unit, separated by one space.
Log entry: 34 V
